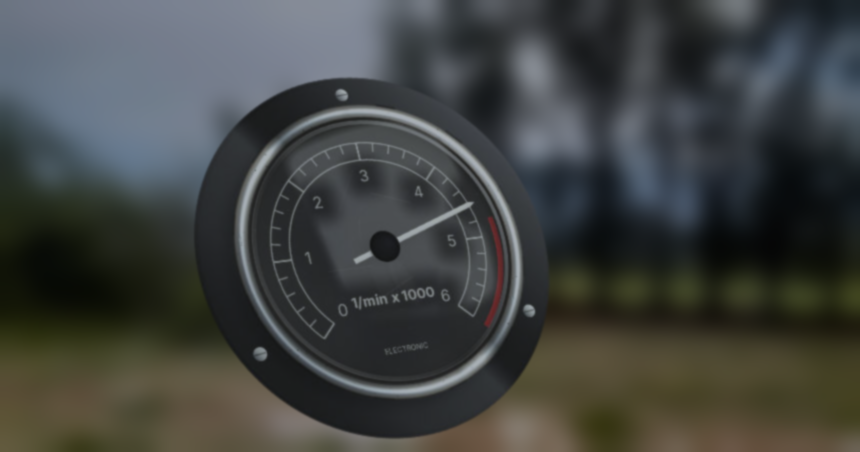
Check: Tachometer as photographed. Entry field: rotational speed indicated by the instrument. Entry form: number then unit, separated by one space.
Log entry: 4600 rpm
